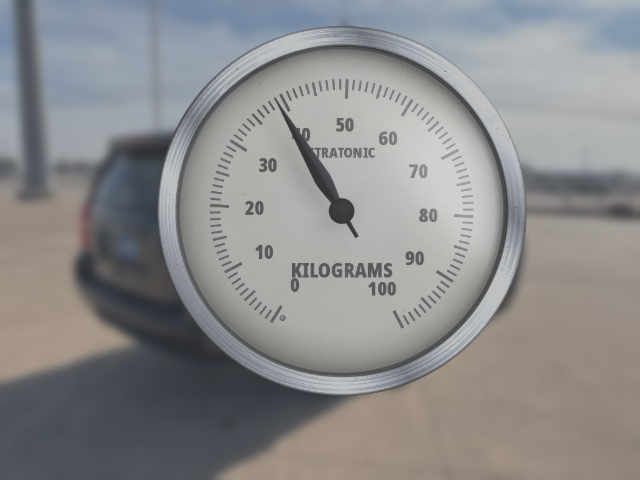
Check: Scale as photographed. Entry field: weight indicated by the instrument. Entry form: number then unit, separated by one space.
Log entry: 39 kg
